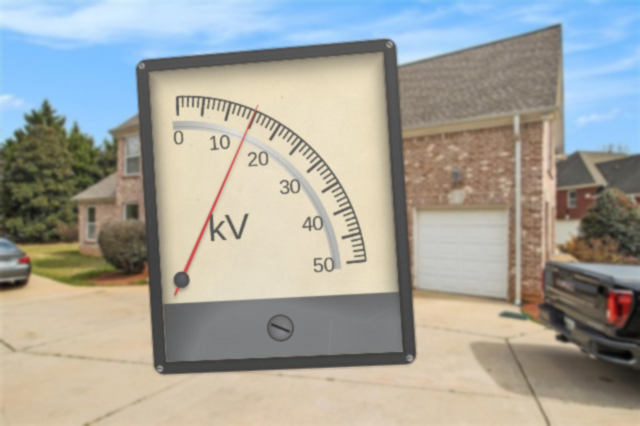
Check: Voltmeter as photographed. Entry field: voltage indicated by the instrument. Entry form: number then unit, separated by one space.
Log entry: 15 kV
